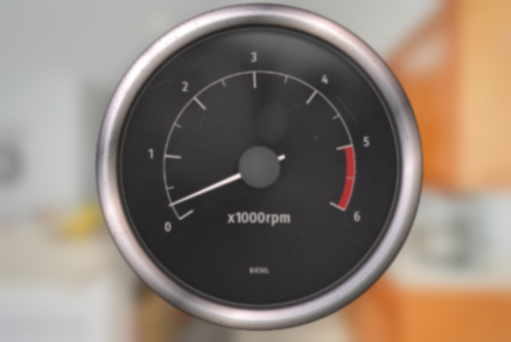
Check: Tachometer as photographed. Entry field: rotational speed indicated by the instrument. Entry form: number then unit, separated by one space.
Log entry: 250 rpm
